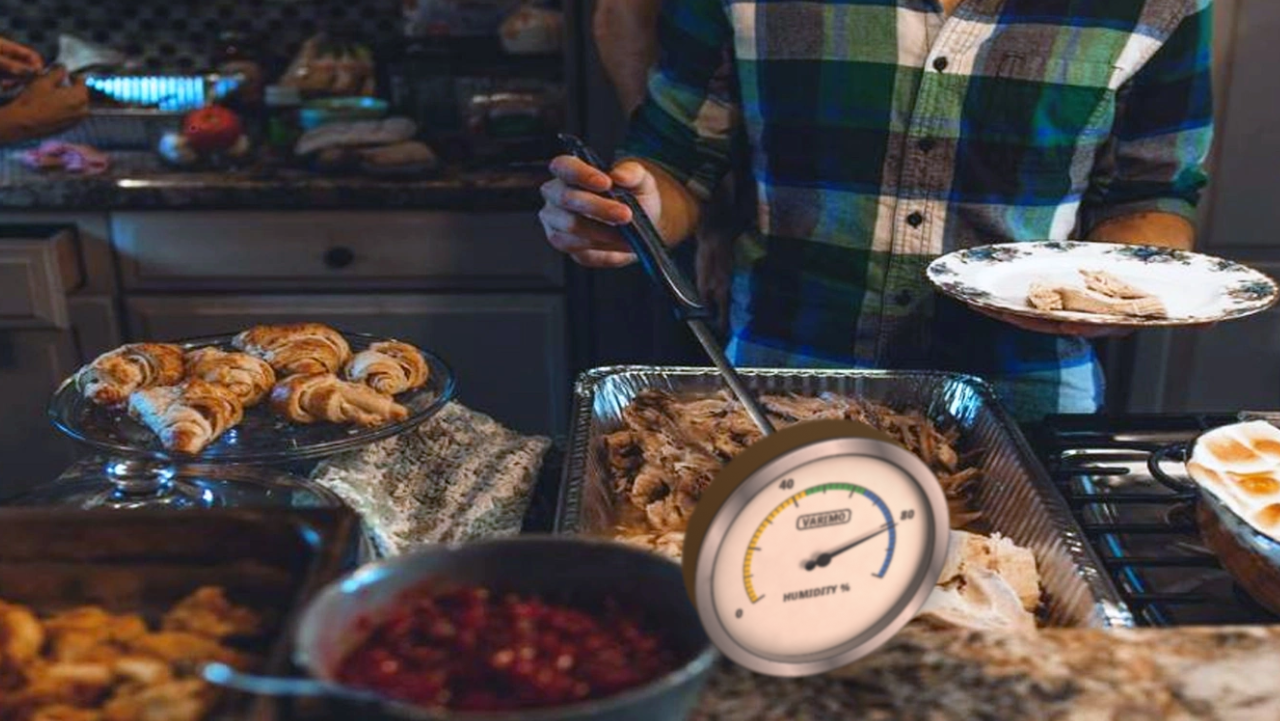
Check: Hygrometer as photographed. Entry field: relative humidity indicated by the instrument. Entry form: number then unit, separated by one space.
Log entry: 80 %
